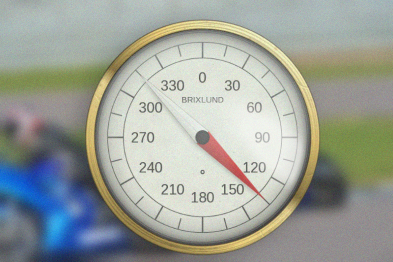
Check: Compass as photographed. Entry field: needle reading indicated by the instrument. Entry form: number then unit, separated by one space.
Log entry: 135 °
